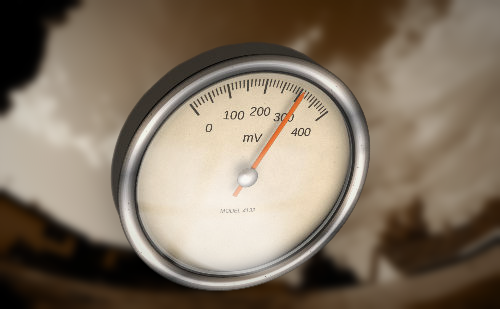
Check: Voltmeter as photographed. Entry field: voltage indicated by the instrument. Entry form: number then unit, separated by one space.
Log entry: 300 mV
